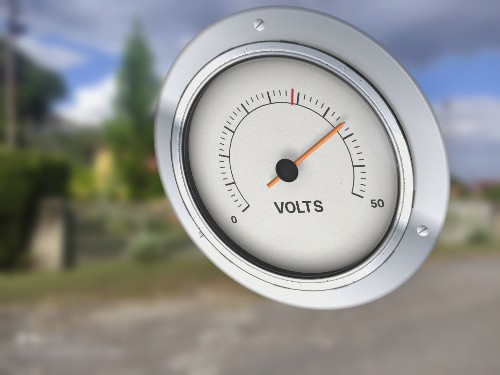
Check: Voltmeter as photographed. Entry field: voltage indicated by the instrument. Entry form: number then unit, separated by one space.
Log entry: 38 V
